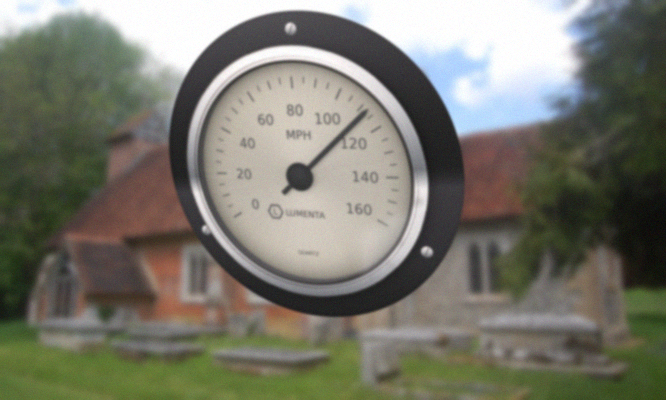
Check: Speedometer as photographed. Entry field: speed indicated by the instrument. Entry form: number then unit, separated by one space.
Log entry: 112.5 mph
